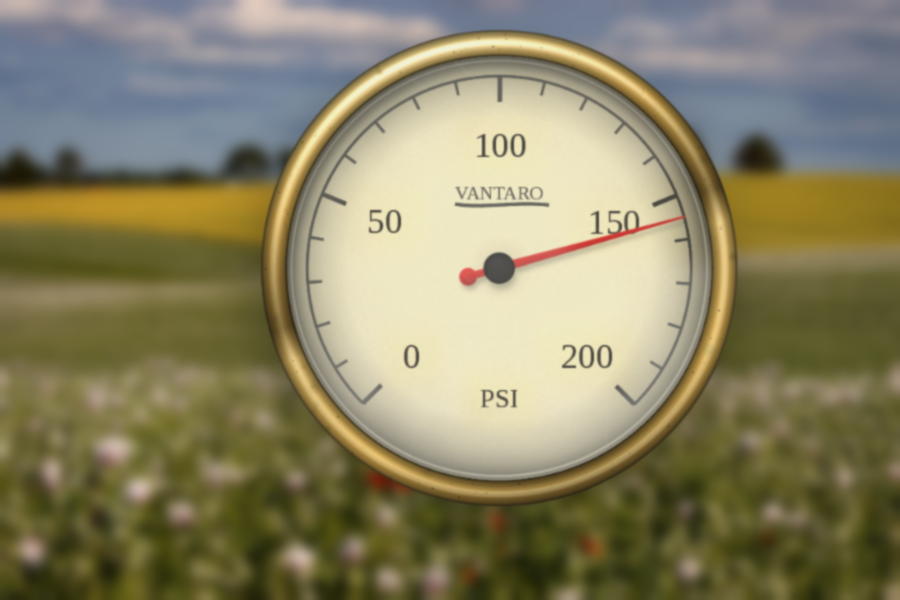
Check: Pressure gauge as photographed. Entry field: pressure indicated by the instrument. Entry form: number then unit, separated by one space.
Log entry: 155 psi
